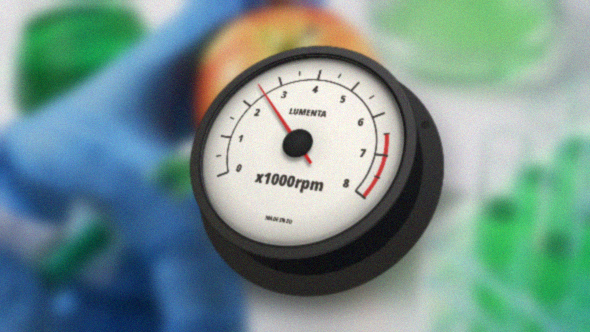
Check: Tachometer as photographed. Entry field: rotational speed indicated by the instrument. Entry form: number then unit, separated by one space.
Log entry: 2500 rpm
